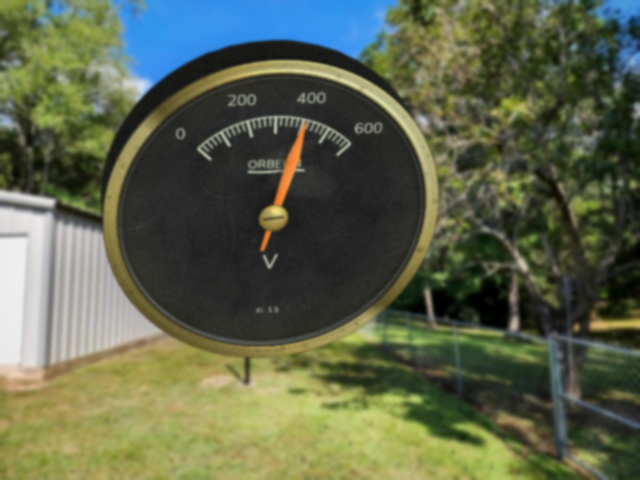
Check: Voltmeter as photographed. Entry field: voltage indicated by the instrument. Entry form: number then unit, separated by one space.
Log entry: 400 V
